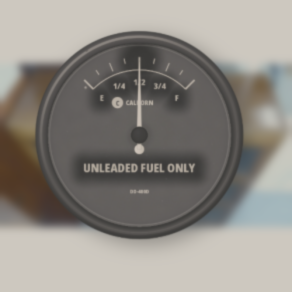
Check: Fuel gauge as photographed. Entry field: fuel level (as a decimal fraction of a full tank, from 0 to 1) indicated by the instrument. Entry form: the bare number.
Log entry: 0.5
